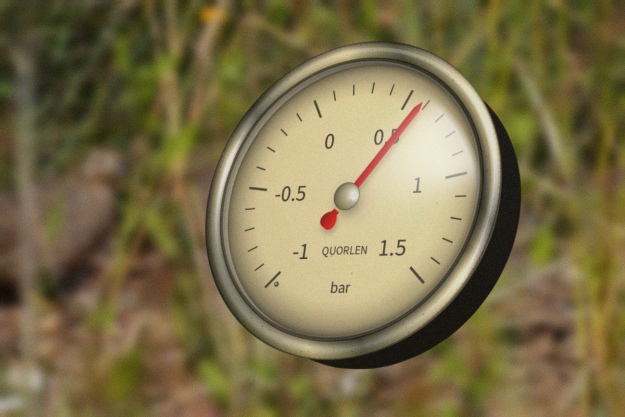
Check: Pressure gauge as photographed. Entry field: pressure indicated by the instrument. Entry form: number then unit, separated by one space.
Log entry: 0.6 bar
